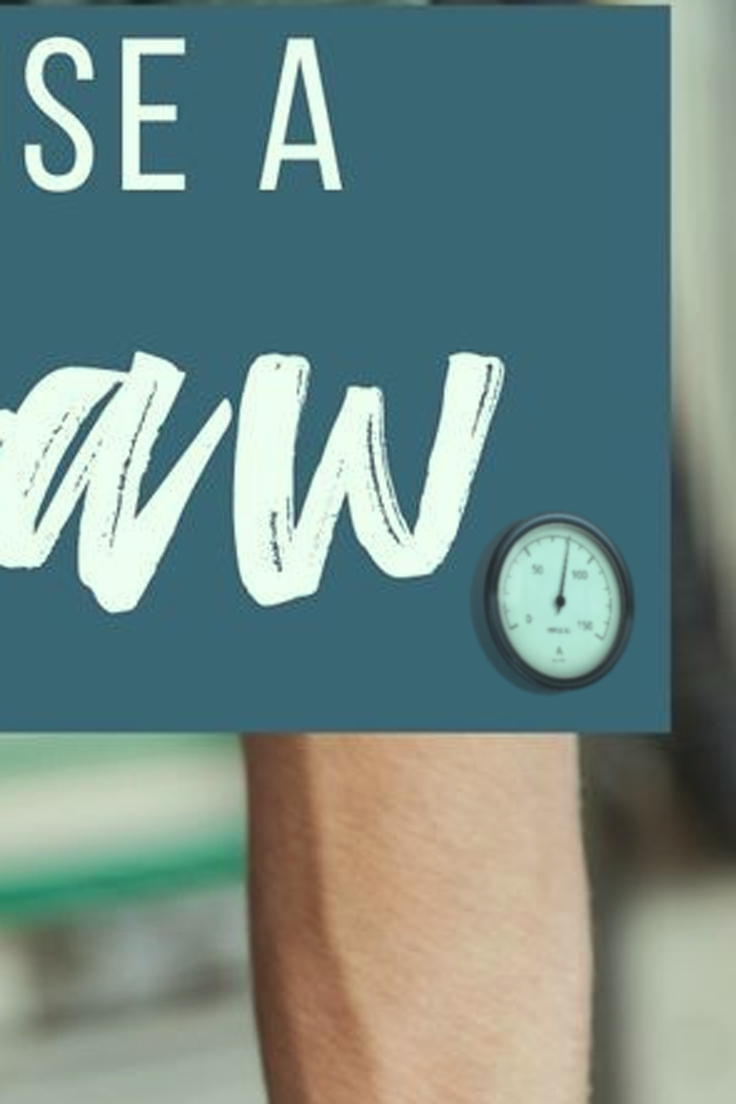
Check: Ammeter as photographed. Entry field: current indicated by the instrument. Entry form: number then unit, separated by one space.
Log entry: 80 A
